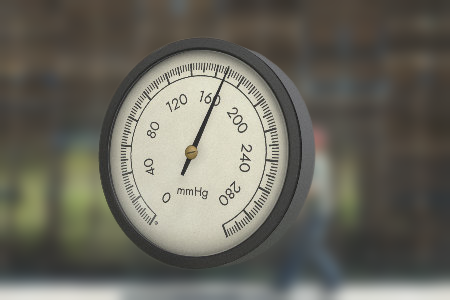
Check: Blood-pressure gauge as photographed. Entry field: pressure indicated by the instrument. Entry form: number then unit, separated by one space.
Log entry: 170 mmHg
